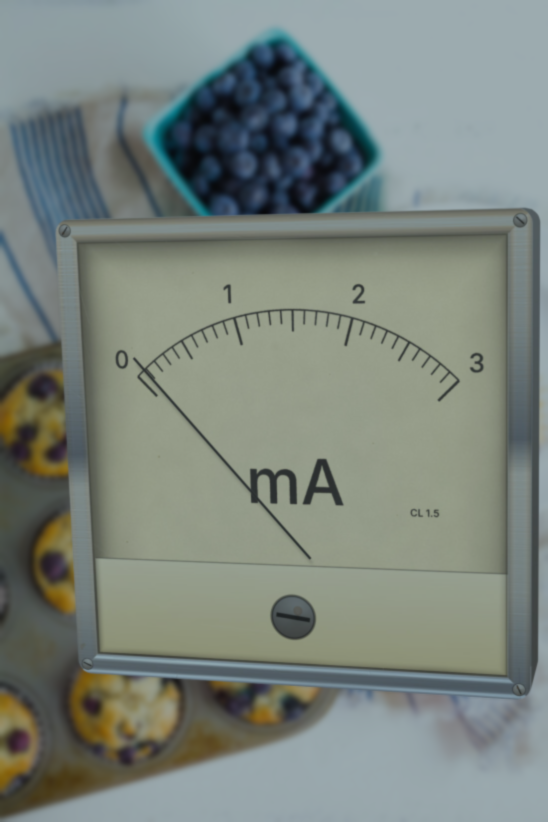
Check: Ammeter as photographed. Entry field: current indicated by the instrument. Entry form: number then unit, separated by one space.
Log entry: 0.1 mA
